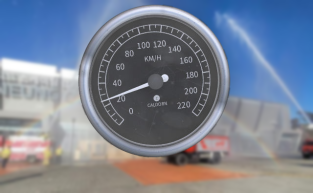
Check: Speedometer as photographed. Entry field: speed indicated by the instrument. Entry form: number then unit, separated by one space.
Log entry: 25 km/h
